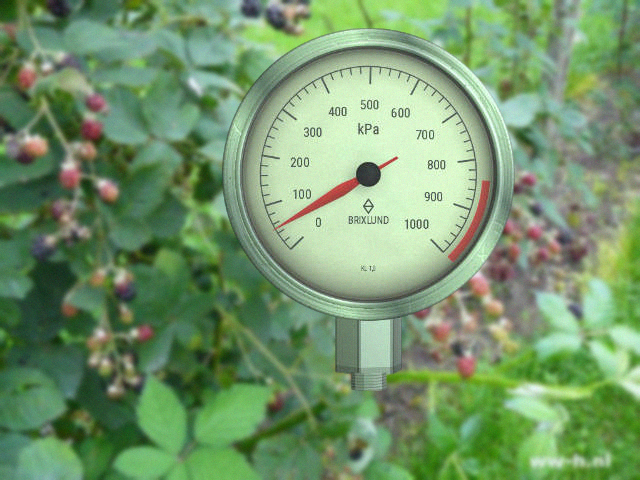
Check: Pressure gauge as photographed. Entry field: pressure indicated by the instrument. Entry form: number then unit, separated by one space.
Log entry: 50 kPa
